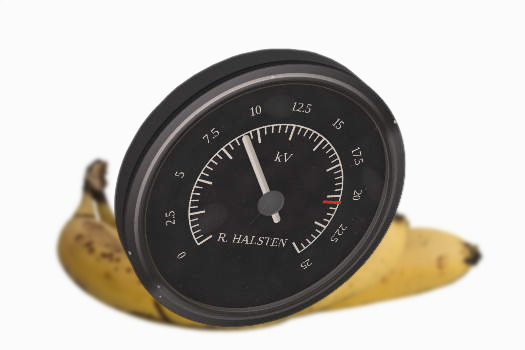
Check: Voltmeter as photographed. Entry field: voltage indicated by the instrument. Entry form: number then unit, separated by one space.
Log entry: 9 kV
